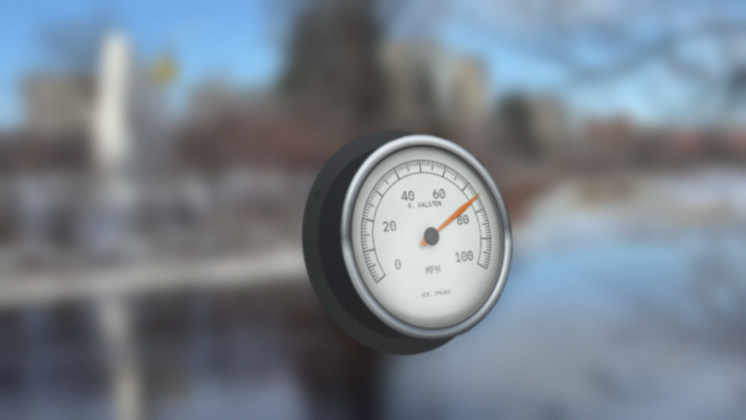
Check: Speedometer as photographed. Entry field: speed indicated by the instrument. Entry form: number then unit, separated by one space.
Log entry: 75 mph
